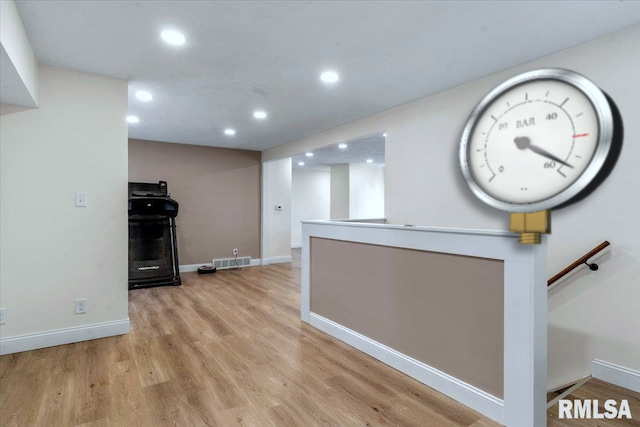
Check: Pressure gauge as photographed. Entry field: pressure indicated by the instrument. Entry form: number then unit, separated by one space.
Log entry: 57.5 bar
